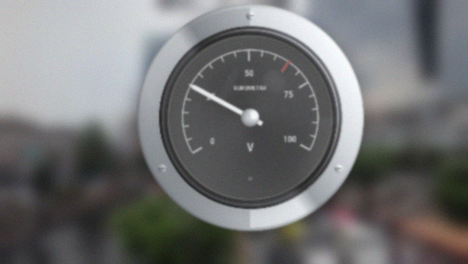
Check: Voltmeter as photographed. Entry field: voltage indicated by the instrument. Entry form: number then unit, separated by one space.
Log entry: 25 V
